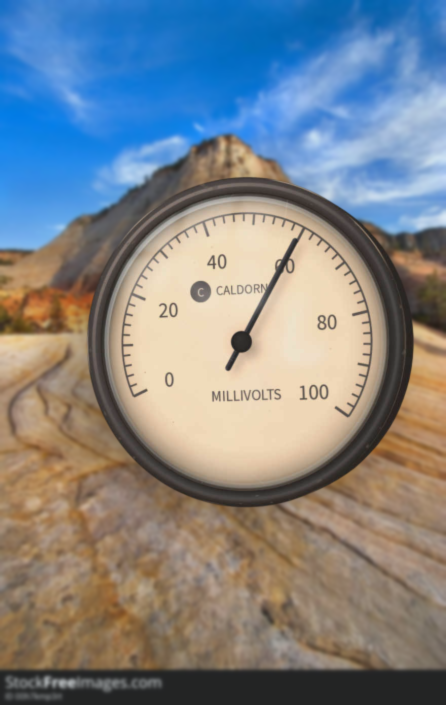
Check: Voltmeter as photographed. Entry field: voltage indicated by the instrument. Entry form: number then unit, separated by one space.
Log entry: 60 mV
